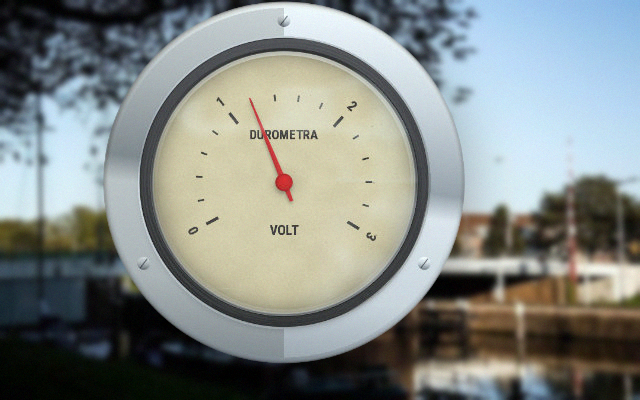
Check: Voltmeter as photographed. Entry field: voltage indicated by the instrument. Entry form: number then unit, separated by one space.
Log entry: 1.2 V
